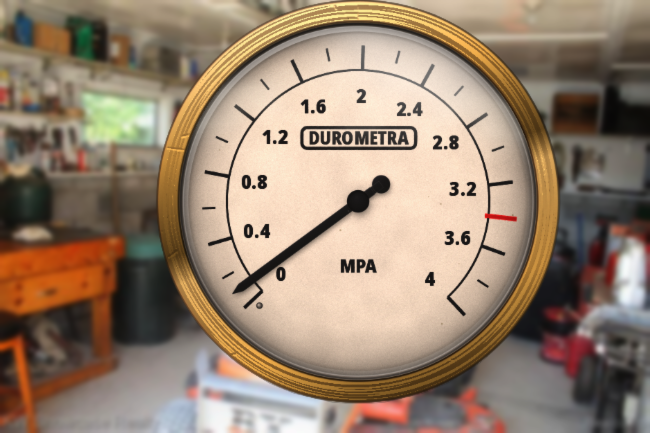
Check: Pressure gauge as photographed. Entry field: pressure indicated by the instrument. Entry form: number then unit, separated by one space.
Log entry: 0.1 MPa
